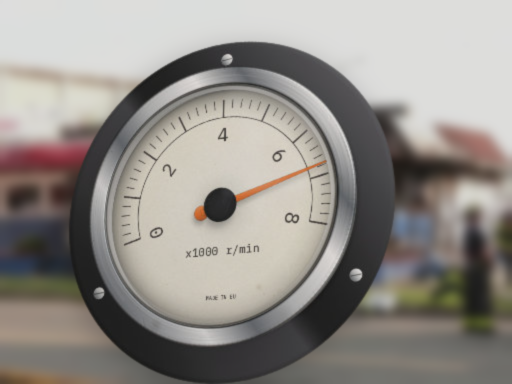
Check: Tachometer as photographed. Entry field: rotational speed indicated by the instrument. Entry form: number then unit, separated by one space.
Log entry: 6800 rpm
